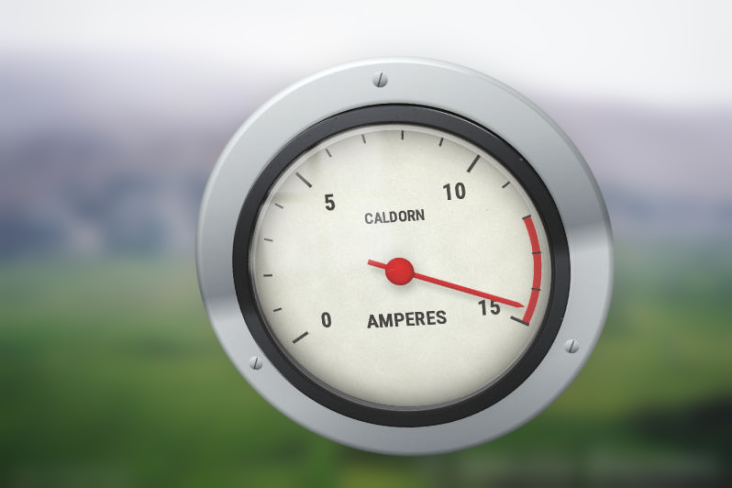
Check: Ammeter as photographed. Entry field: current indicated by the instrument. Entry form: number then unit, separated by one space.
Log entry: 14.5 A
